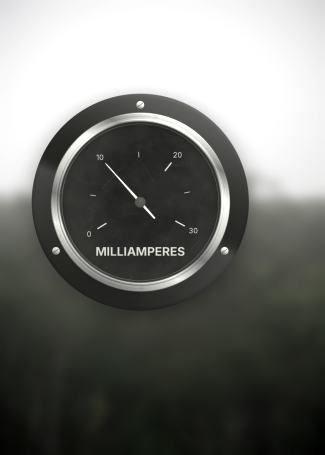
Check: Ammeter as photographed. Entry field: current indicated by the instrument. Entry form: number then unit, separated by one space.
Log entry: 10 mA
